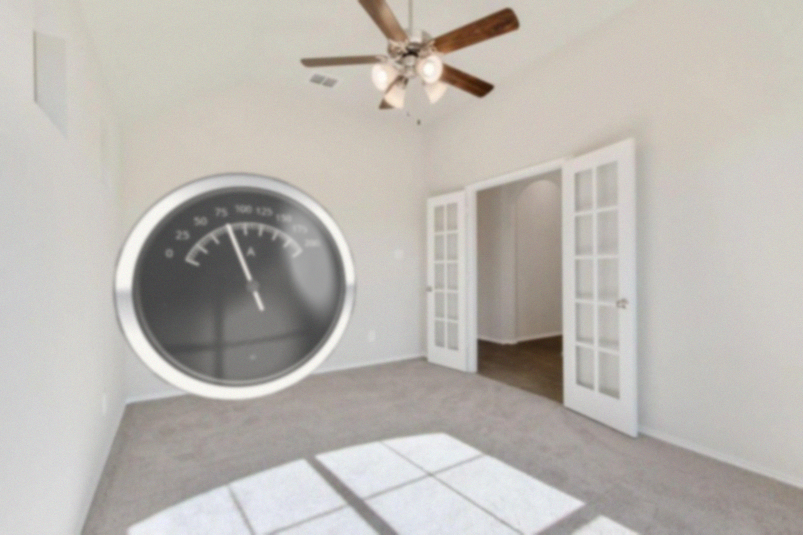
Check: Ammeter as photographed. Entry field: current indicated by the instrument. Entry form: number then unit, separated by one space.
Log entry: 75 A
